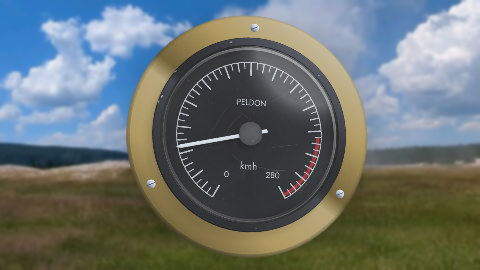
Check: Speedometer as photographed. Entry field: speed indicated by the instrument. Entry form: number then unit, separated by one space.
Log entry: 45 km/h
